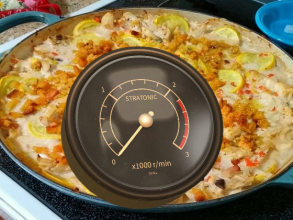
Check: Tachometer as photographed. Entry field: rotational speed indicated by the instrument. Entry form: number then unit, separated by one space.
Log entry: 0 rpm
